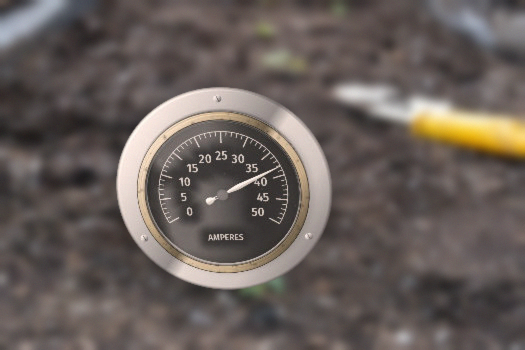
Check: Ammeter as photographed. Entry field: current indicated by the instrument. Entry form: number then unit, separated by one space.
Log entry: 38 A
